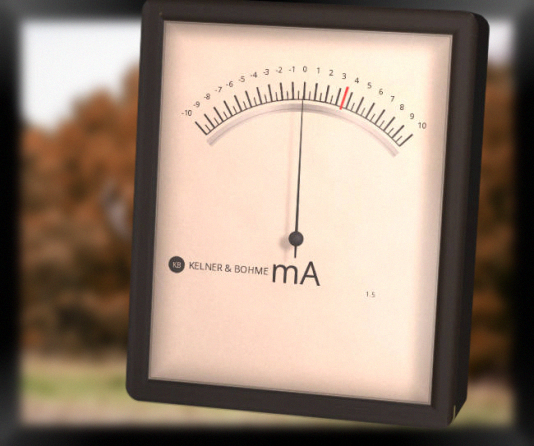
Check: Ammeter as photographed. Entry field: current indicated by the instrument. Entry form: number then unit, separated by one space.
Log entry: 0 mA
